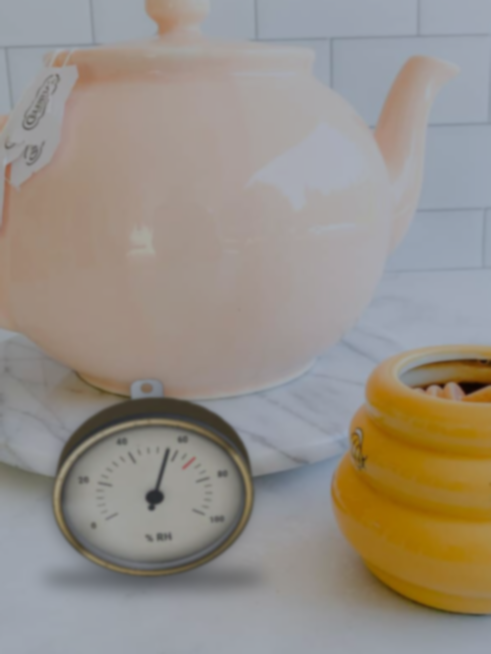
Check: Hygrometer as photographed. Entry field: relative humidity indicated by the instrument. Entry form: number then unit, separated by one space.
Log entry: 56 %
